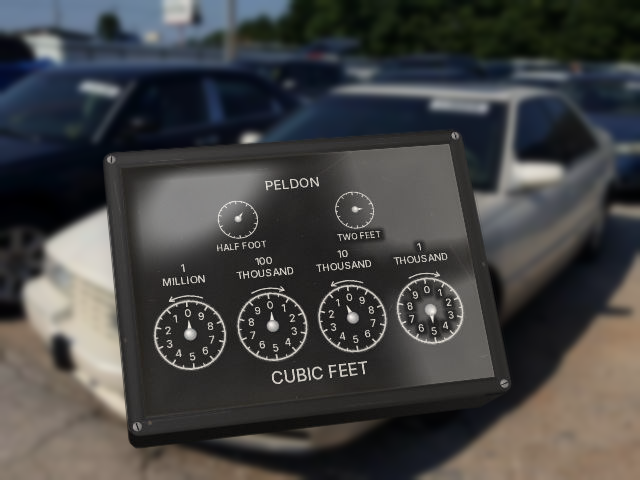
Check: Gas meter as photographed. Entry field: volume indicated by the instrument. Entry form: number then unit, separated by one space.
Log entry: 500 ft³
